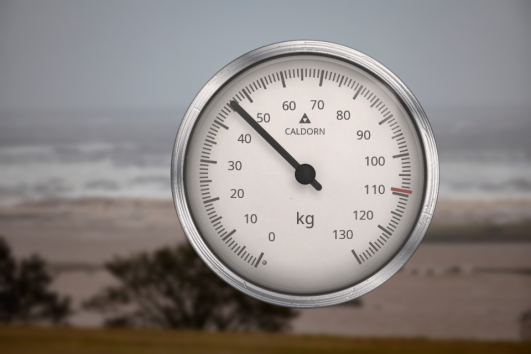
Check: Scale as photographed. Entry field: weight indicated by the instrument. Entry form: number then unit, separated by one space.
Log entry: 46 kg
